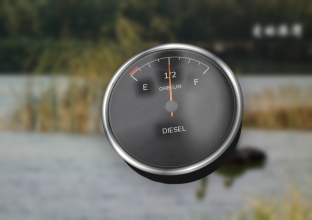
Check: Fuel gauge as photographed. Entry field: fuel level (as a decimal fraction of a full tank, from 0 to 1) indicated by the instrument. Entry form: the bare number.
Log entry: 0.5
